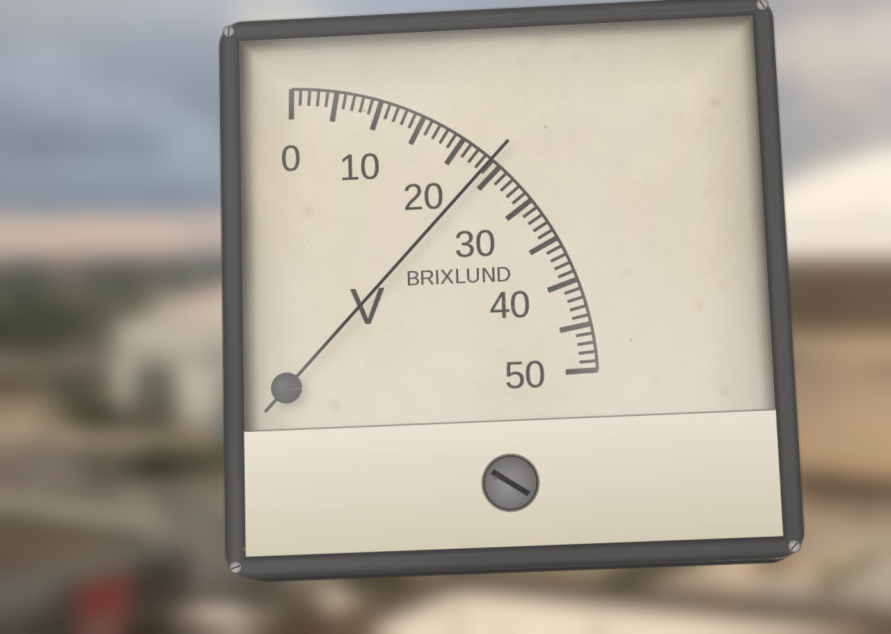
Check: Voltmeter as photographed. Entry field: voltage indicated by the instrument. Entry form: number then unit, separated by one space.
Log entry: 24 V
